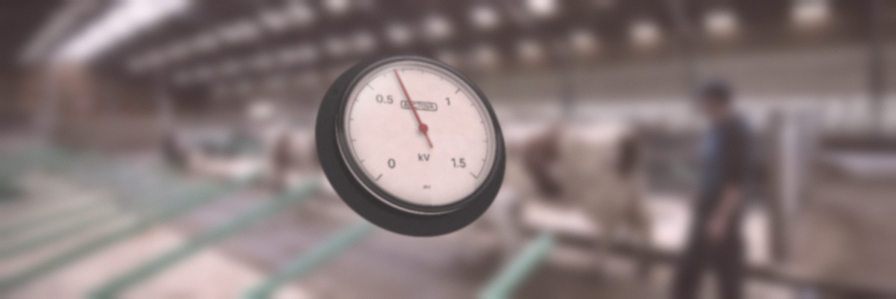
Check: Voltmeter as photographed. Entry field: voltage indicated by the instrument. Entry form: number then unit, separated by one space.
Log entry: 0.65 kV
